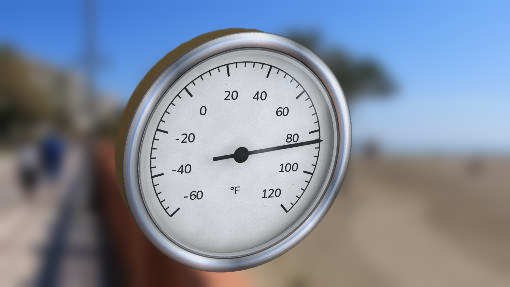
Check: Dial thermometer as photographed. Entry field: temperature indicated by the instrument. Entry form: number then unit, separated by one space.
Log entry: 84 °F
